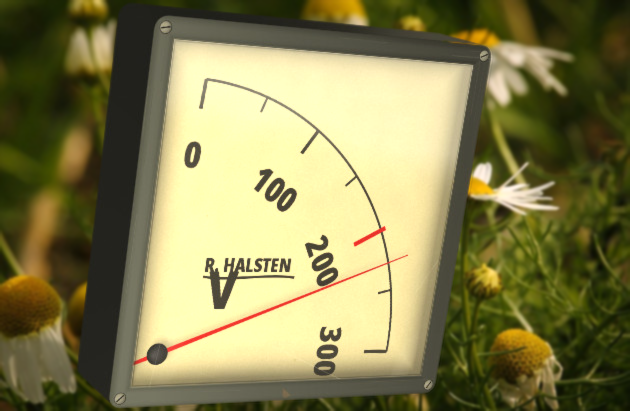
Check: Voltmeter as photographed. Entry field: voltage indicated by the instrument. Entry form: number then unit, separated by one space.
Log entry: 225 V
